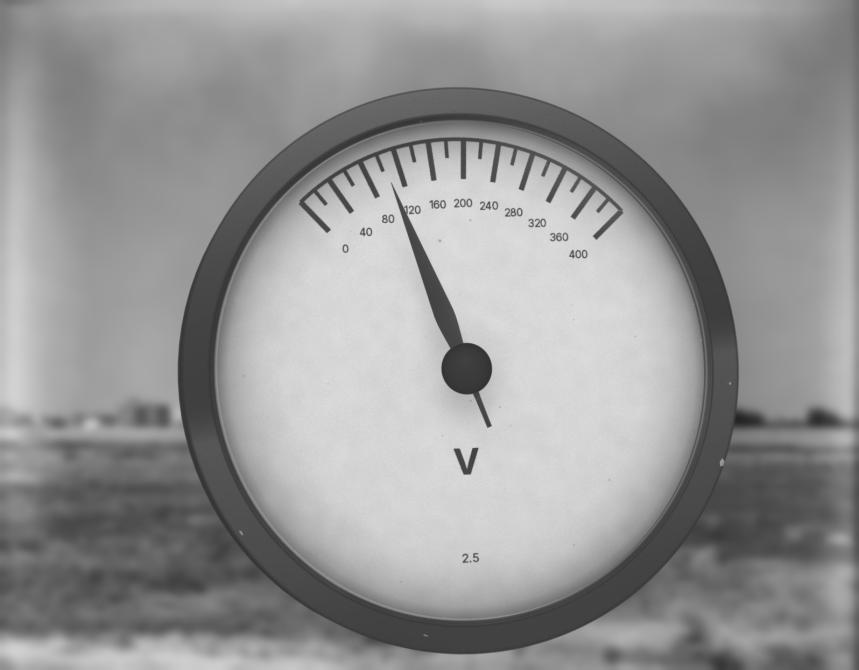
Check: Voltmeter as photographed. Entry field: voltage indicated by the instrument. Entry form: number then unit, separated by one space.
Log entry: 100 V
